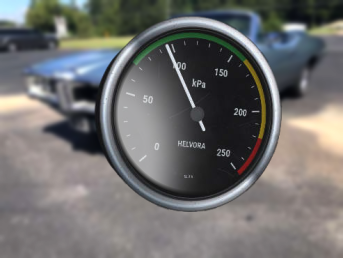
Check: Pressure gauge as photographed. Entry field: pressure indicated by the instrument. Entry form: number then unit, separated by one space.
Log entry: 95 kPa
